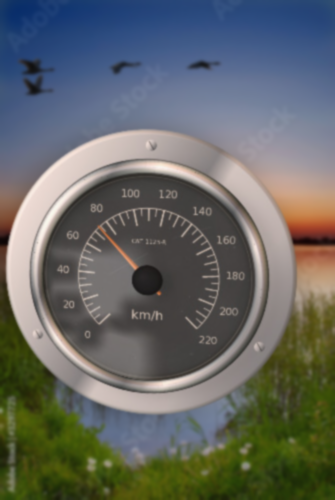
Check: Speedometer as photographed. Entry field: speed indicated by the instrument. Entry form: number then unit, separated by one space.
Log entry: 75 km/h
